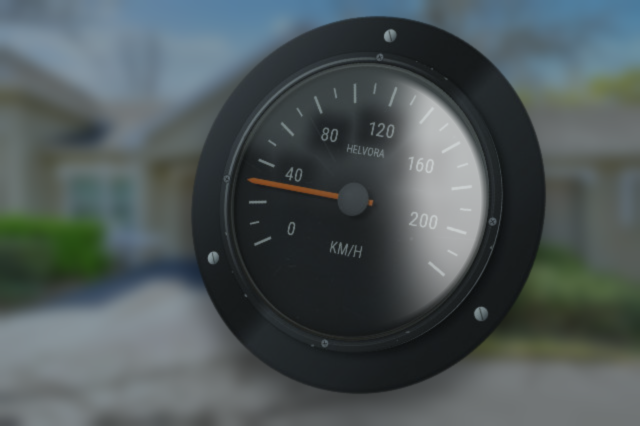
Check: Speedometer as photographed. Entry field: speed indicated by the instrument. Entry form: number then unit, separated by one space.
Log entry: 30 km/h
